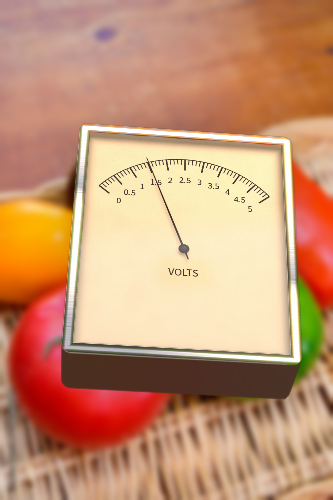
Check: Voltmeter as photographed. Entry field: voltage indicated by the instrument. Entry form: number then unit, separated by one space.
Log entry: 1.5 V
